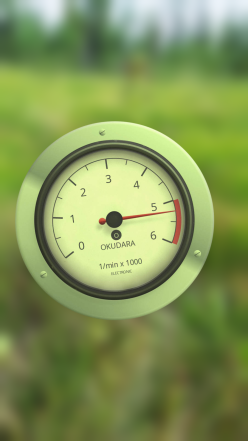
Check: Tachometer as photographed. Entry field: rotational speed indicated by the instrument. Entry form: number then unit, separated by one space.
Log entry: 5250 rpm
